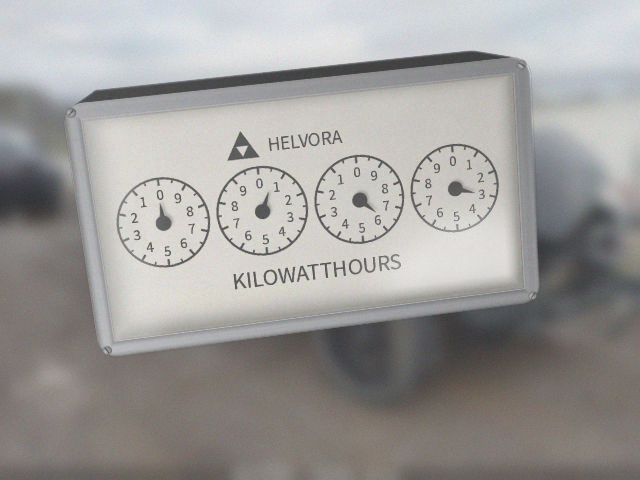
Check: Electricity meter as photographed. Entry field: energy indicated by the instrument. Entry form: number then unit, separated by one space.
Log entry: 63 kWh
